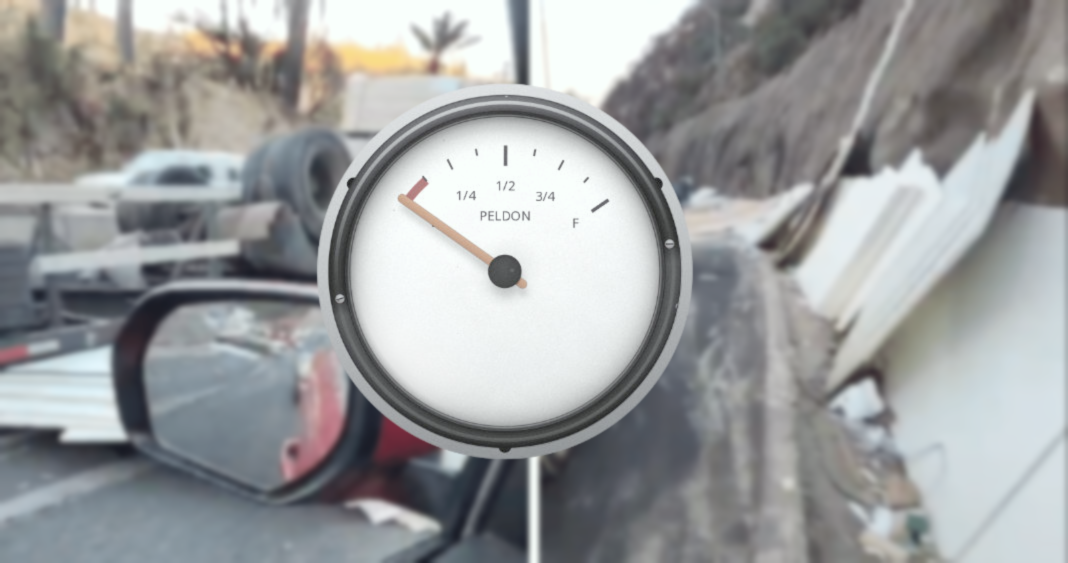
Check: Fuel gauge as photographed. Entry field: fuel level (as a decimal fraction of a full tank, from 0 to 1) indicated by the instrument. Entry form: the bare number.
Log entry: 0
